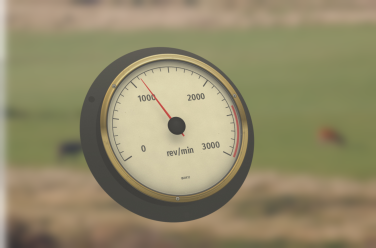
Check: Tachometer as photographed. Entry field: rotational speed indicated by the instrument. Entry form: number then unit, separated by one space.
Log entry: 1100 rpm
